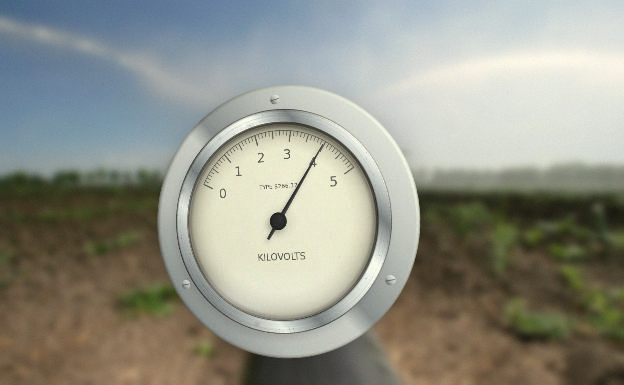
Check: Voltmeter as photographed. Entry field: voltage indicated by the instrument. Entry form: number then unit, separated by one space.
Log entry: 4 kV
